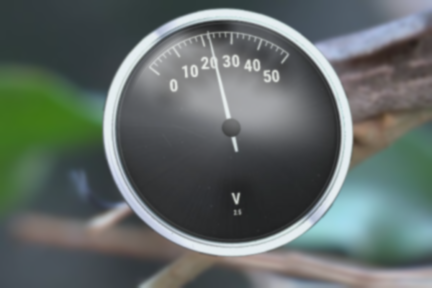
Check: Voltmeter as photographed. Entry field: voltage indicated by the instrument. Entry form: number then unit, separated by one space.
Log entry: 22 V
